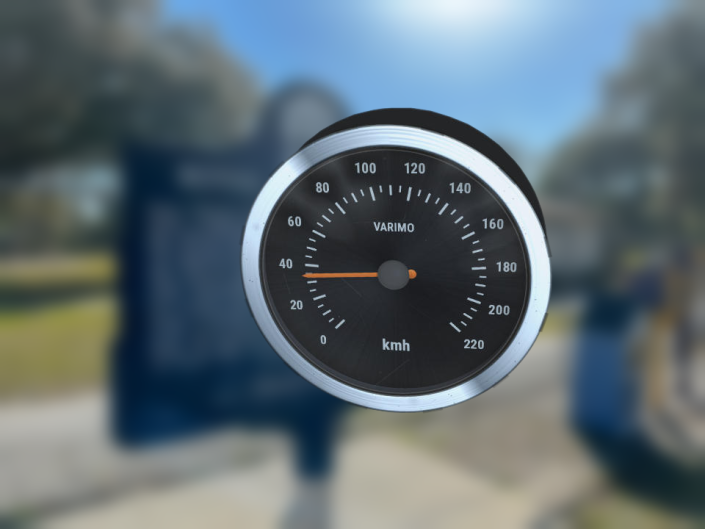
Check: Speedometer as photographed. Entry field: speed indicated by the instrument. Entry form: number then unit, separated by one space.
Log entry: 35 km/h
